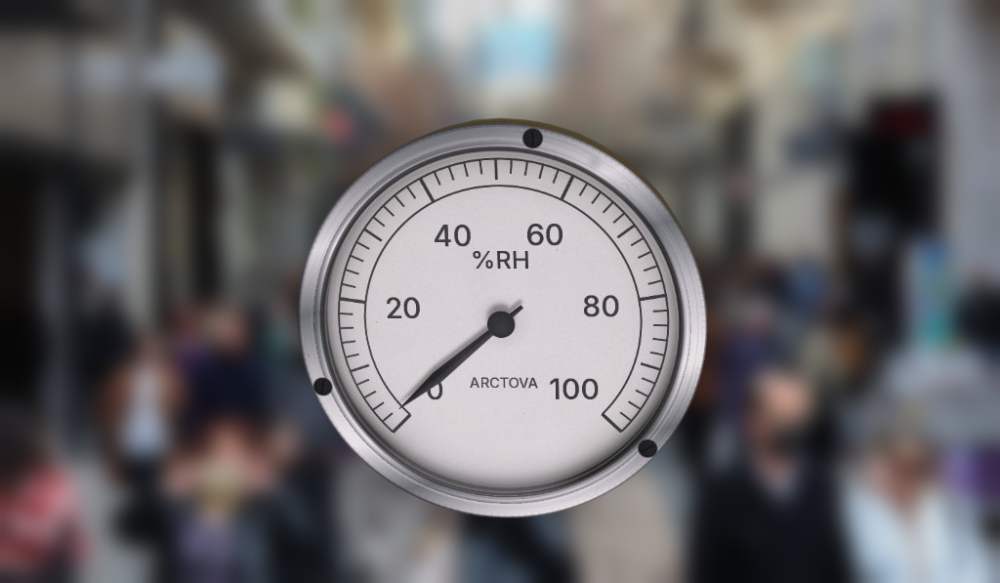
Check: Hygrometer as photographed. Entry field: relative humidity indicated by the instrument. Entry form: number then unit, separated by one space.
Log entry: 2 %
